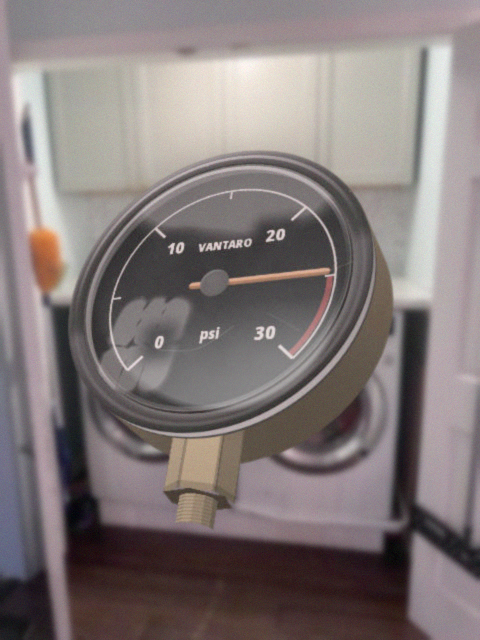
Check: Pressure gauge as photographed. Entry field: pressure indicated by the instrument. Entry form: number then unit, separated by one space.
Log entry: 25 psi
